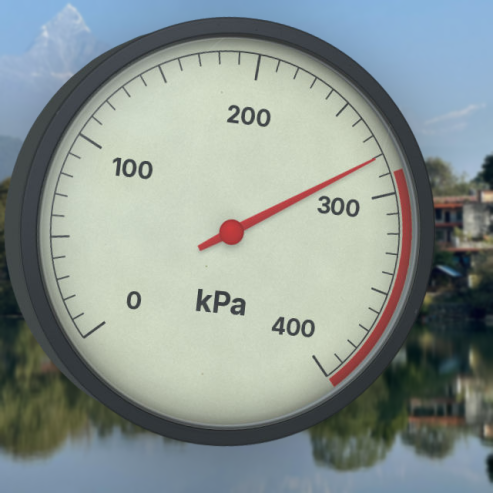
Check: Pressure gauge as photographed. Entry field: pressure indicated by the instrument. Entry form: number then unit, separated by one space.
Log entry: 280 kPa
